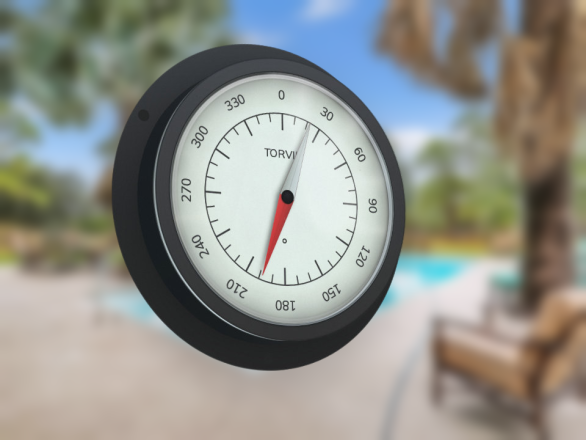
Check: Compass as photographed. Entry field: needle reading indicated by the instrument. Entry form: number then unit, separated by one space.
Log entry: 200 °
